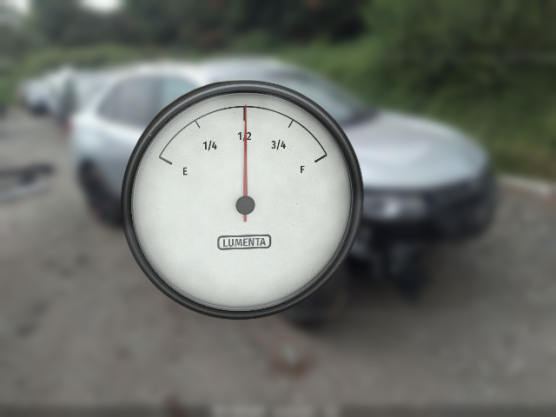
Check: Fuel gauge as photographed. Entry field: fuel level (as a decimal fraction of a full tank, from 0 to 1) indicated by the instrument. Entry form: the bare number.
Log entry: 0.5
